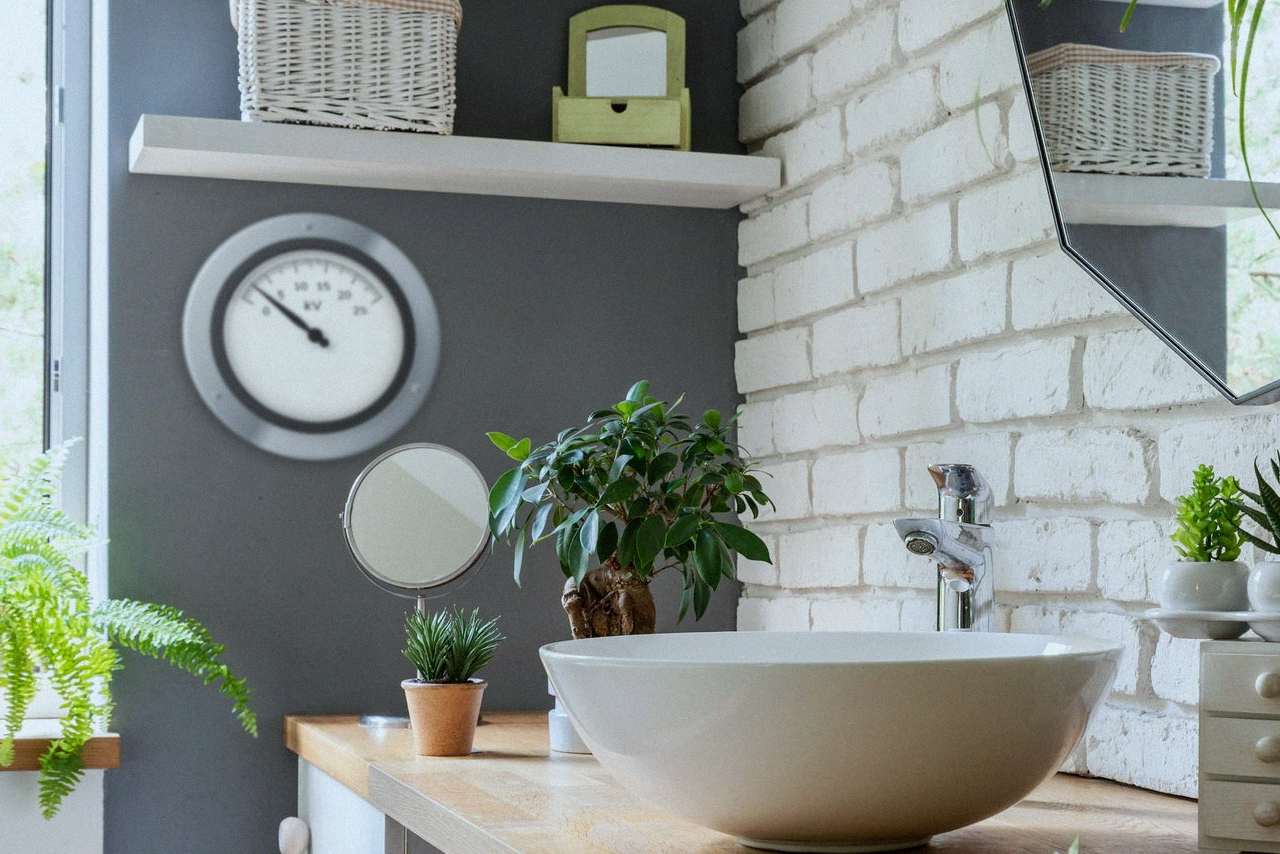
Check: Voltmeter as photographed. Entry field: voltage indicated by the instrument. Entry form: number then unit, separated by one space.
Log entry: 2.5 kV
